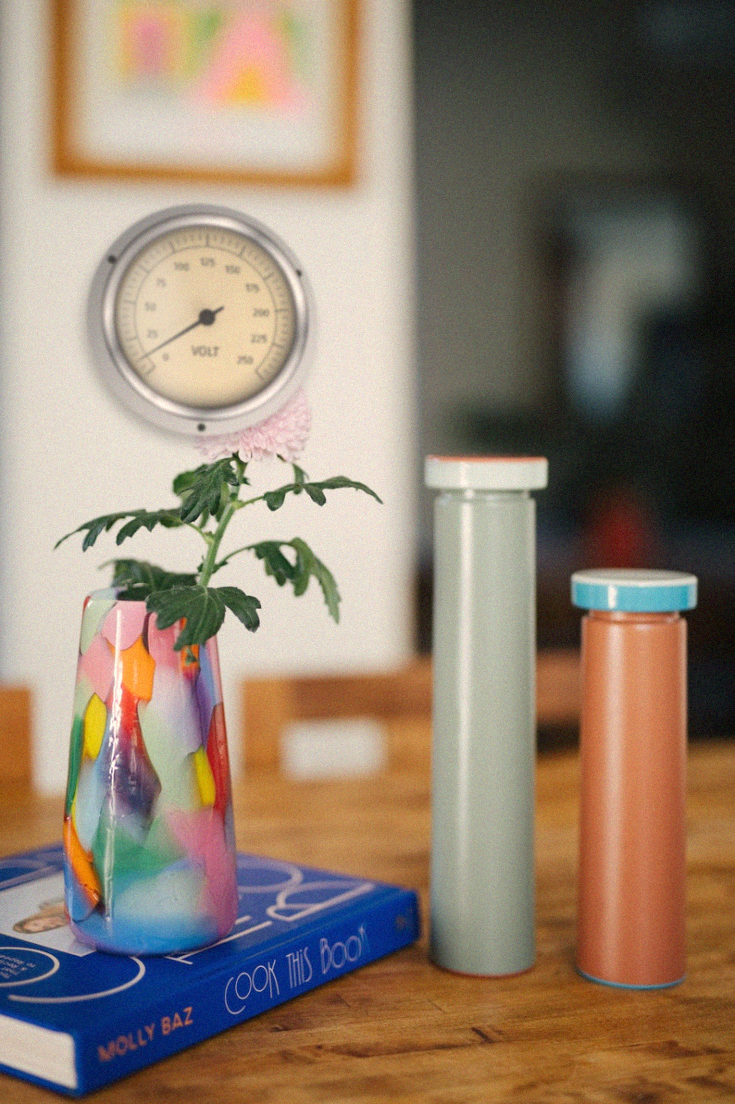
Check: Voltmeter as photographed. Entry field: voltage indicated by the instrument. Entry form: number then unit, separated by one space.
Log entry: 10 V
